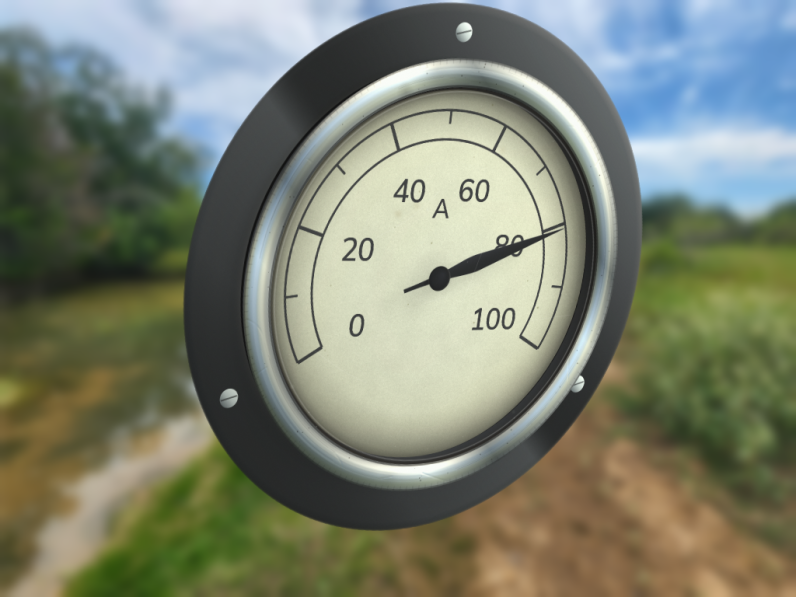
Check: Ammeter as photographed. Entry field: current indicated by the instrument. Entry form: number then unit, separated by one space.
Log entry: 80 A
